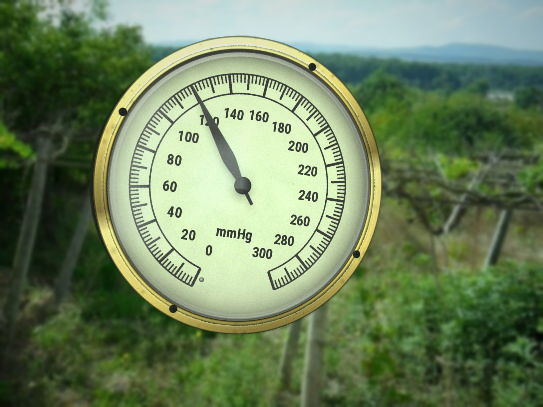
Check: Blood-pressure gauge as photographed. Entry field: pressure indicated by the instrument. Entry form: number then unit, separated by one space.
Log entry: 120 mmHg
